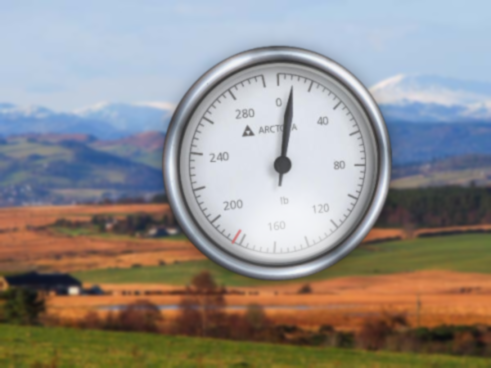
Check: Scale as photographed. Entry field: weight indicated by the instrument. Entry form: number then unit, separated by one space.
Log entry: 8 lb
